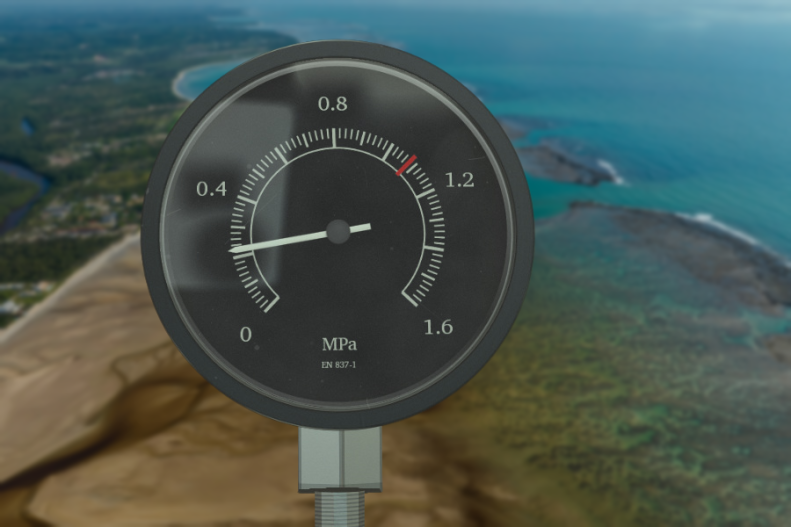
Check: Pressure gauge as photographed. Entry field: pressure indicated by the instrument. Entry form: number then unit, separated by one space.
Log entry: 0.22 MPa
